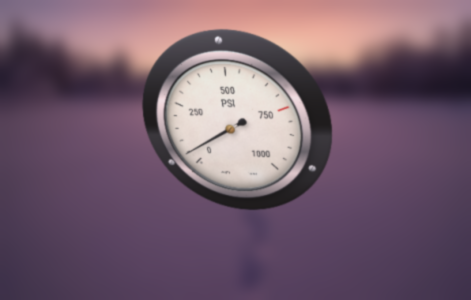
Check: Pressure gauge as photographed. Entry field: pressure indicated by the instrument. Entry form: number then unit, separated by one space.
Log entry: 50 psi
